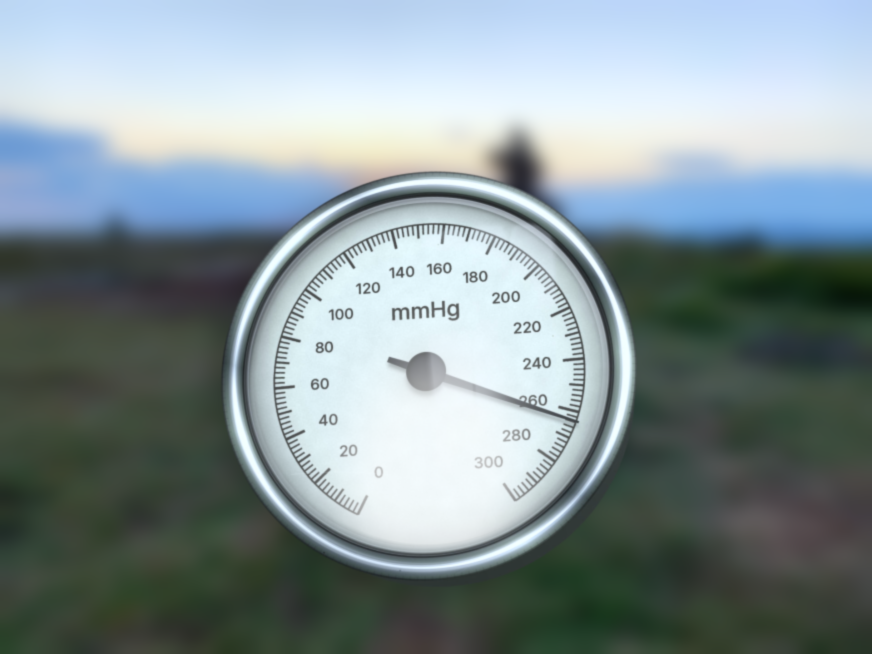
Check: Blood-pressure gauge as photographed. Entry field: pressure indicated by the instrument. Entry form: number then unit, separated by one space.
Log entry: 264 mmHg
